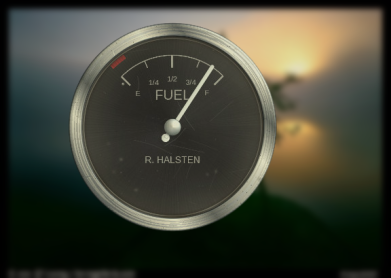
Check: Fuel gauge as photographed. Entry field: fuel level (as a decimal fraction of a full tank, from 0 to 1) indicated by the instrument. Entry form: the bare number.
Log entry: 0.875
